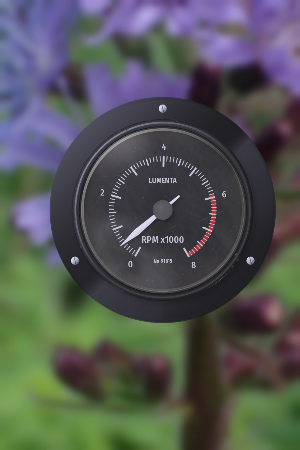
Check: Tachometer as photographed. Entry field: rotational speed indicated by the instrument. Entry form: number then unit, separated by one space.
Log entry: 500 rpm
